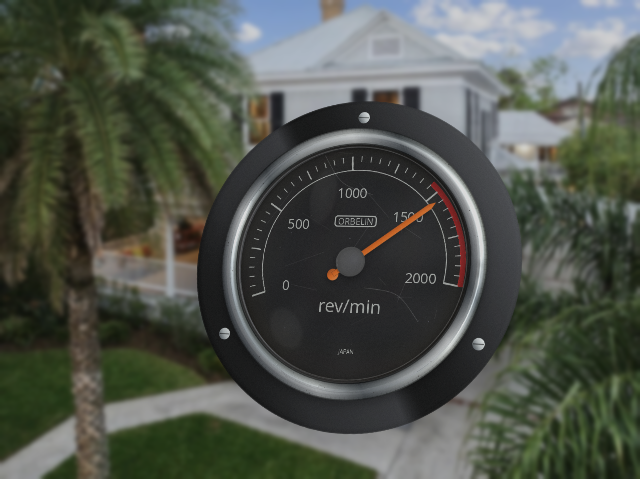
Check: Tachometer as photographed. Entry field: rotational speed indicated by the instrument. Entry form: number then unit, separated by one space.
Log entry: 1550 rpm
